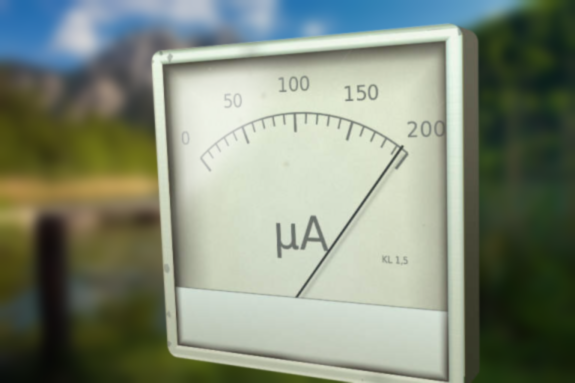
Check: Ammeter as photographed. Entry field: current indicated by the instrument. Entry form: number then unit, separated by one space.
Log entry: 195 µA
